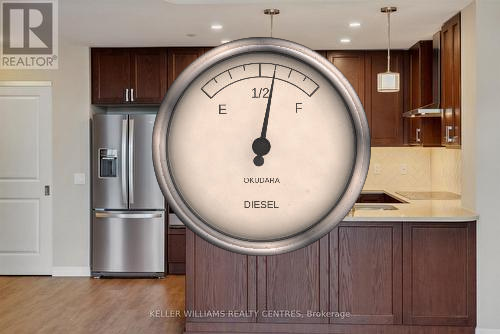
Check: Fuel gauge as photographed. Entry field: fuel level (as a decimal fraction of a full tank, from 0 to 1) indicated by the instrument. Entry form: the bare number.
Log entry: 0.625
